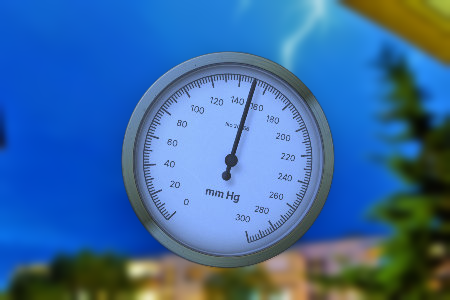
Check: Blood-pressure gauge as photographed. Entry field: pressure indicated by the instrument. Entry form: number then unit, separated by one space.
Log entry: 150 mmHg
